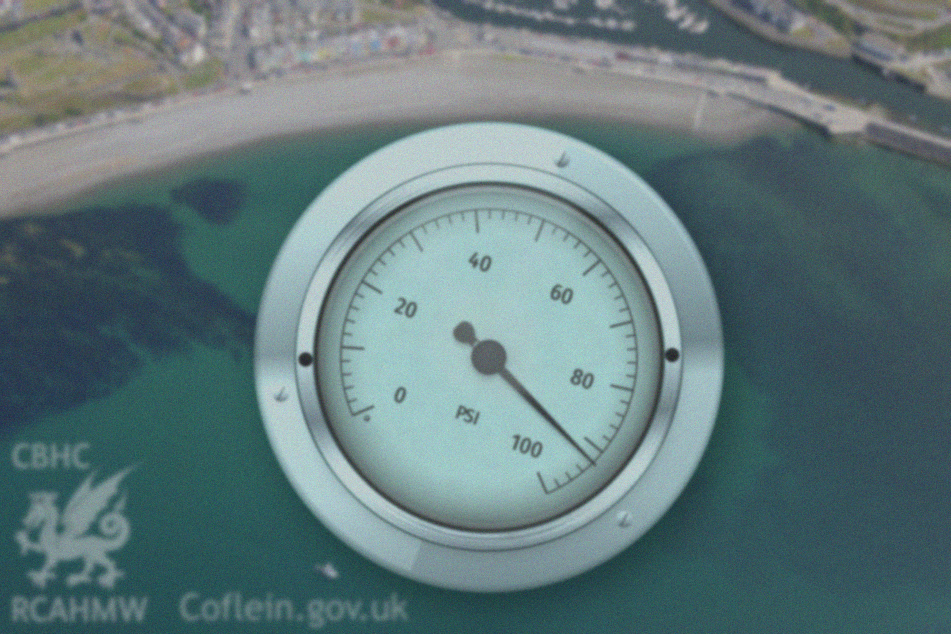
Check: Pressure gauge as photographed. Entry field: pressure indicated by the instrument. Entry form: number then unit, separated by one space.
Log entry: 92 psi
